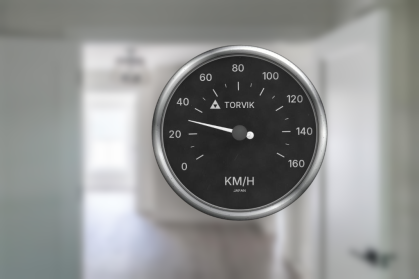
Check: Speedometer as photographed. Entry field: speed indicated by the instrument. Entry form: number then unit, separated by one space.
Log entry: 30 km/h
